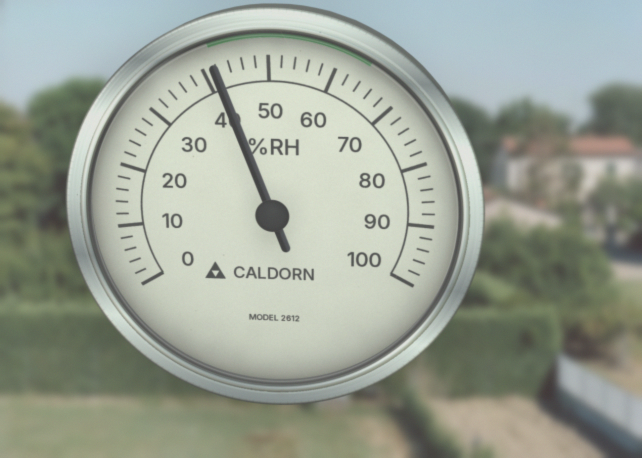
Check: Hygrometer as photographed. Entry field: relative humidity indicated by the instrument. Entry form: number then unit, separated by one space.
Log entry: 42 %
